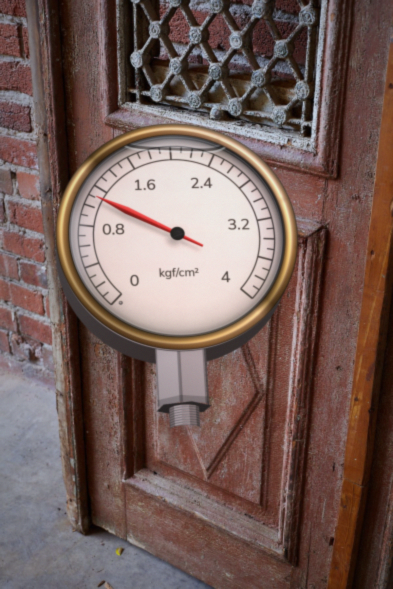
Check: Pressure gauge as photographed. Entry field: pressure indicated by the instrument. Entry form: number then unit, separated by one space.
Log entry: 1.1 kg/cm²
